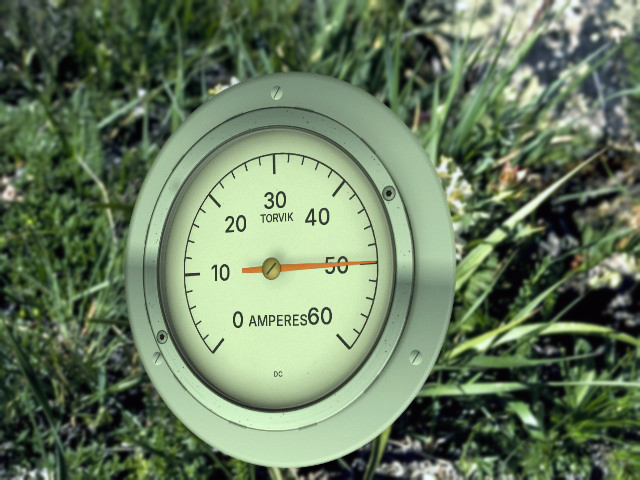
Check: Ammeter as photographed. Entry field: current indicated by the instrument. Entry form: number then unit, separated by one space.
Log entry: 50 A
